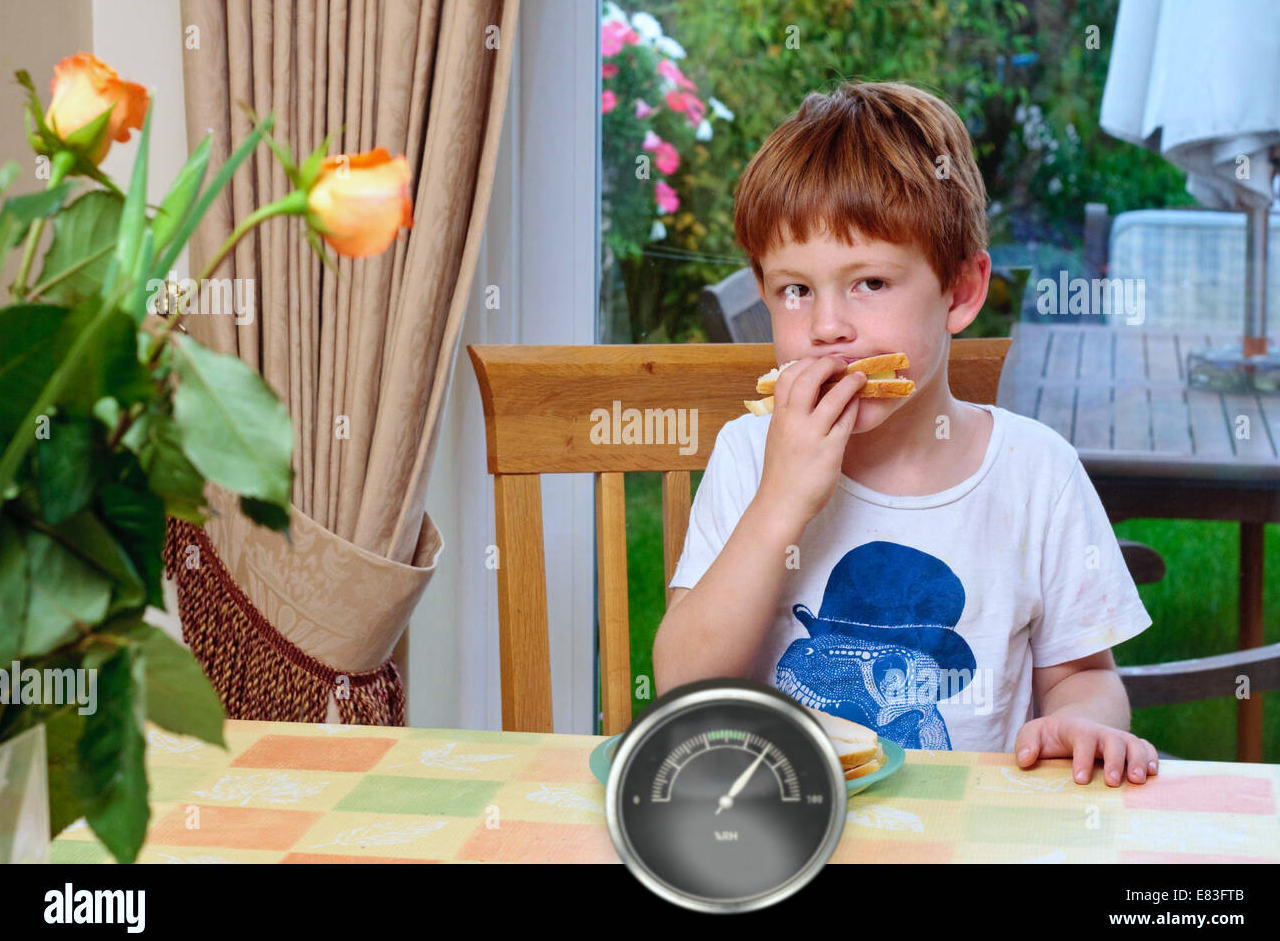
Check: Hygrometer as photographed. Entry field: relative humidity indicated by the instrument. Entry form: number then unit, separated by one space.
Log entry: 70 %
